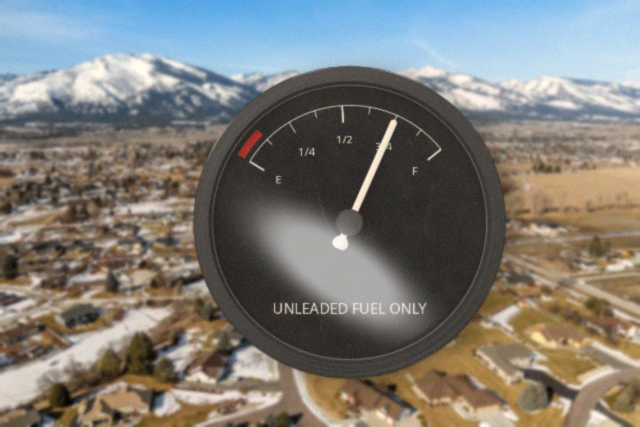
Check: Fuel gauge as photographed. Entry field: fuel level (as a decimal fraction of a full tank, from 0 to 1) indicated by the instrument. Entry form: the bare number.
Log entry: 0.75
